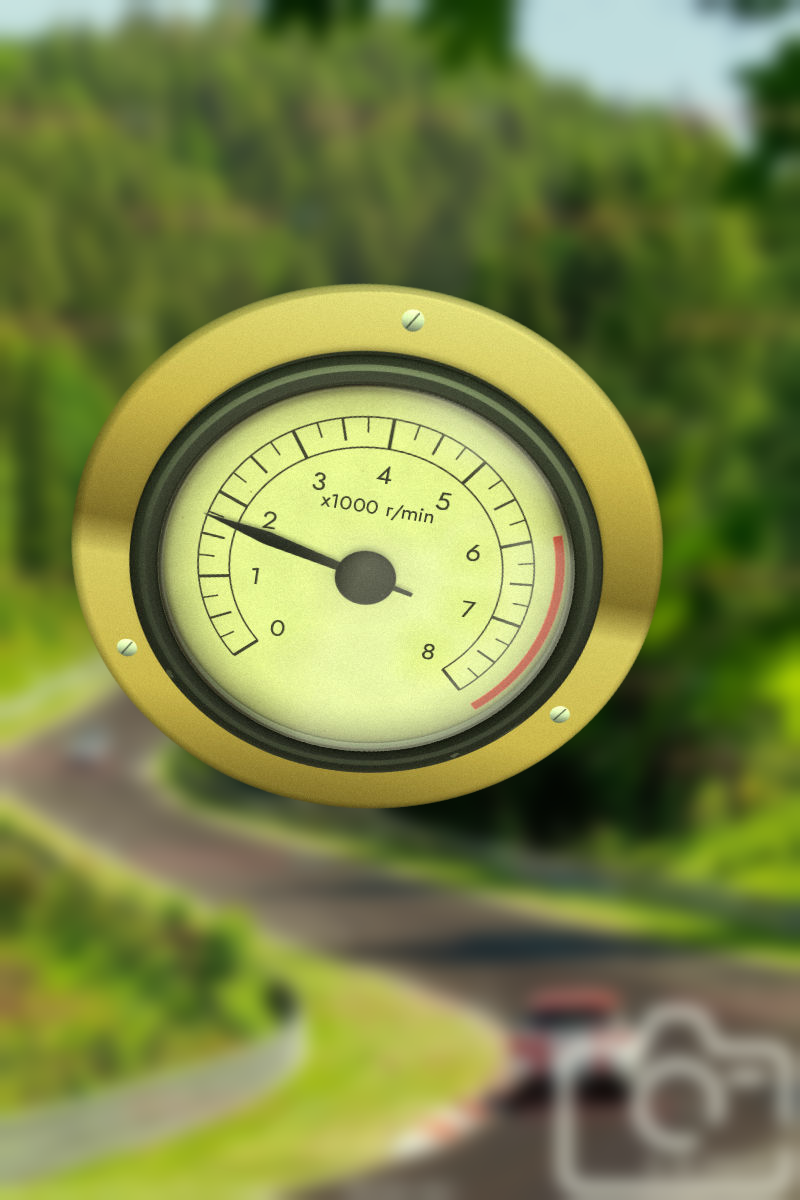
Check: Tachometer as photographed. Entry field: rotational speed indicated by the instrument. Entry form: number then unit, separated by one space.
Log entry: 1750 rpm
